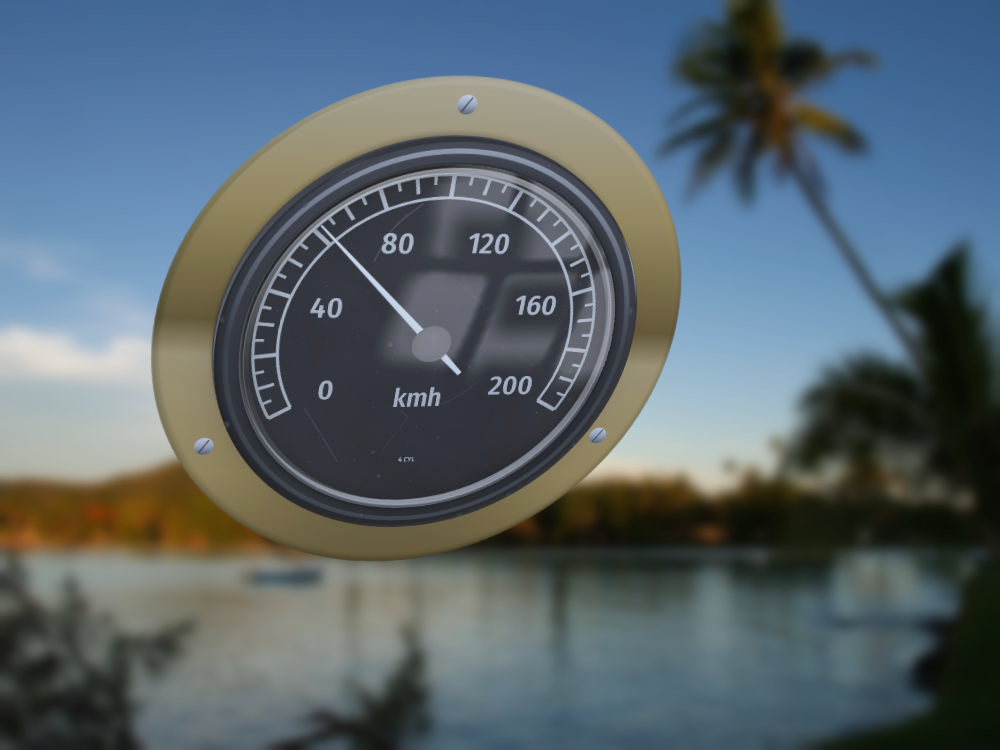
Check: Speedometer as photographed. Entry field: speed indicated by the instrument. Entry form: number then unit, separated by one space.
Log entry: 62.5 km/h
